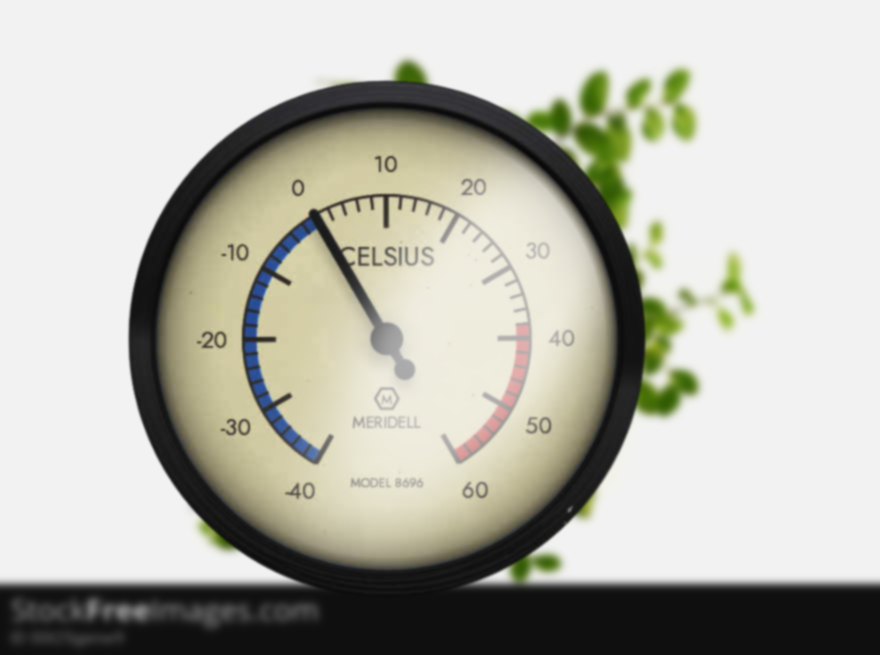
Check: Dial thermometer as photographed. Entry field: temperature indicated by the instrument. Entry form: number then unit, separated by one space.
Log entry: 0 °C
